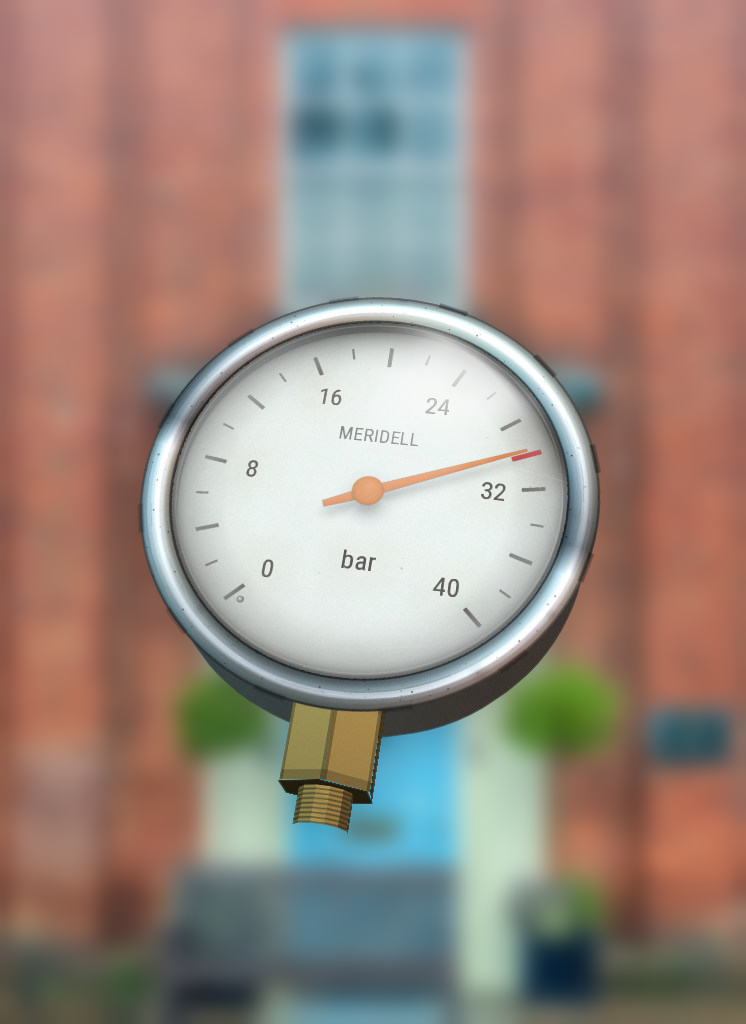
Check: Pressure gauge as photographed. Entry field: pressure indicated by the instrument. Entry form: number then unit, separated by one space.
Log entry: 30 bar
